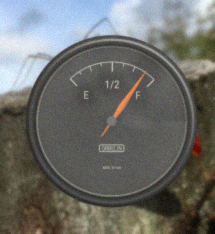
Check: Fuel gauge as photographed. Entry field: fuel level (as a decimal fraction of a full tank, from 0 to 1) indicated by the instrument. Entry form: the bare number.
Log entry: 0.875
